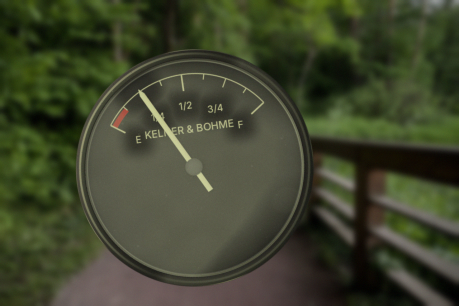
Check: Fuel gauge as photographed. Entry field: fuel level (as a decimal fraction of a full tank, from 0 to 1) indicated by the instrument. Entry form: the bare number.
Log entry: 0.25
